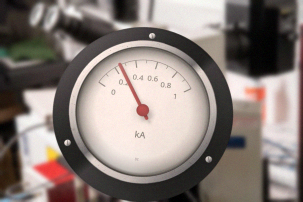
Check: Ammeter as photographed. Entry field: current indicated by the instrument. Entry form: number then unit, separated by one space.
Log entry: 0.25 kA
